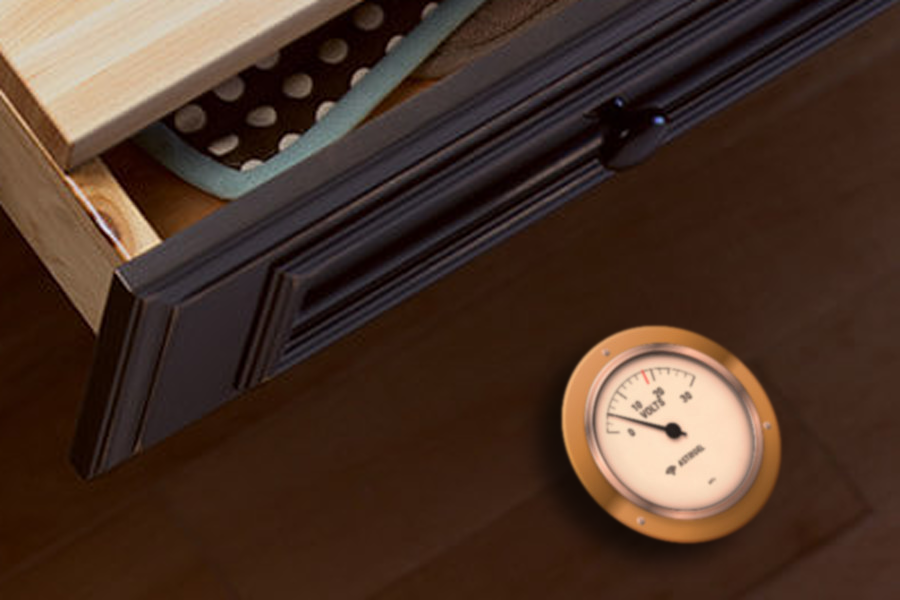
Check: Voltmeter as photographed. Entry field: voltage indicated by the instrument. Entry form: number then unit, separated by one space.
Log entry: 4 V
